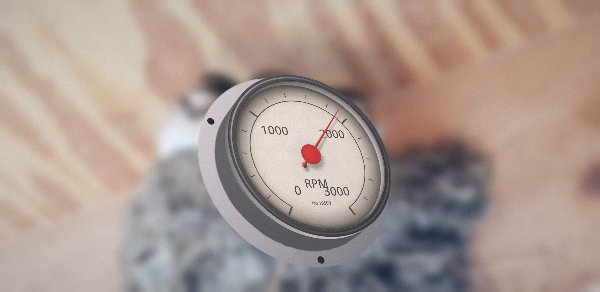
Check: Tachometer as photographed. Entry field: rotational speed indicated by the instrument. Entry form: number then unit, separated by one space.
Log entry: 1900 rpm
